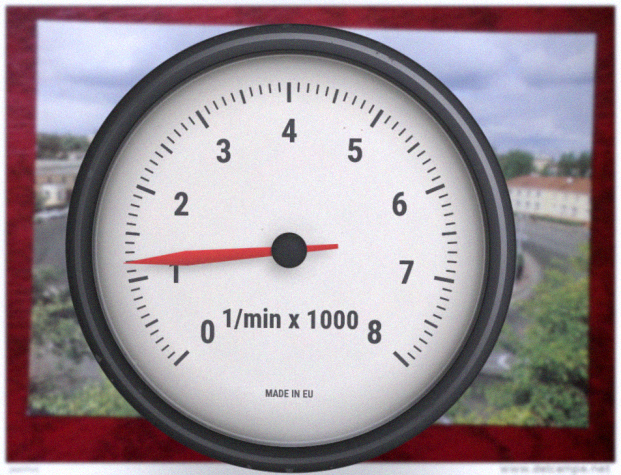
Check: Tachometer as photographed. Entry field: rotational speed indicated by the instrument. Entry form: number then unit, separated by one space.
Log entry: 1200 rpm
